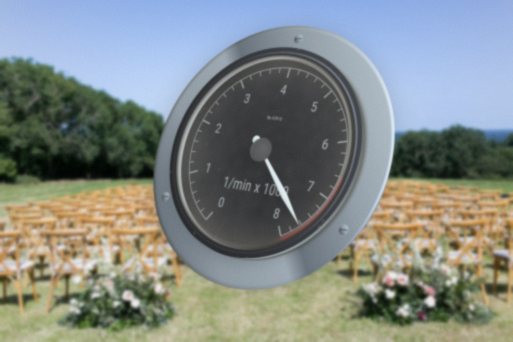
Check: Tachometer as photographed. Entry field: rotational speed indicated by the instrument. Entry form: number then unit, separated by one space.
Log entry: 7600 rpm
